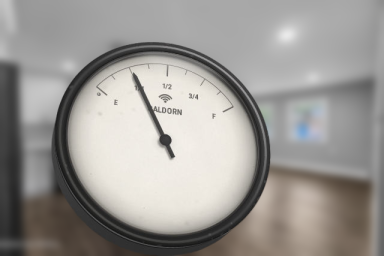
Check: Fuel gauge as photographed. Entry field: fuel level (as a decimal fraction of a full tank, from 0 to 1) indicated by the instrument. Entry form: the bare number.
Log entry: 0.25
